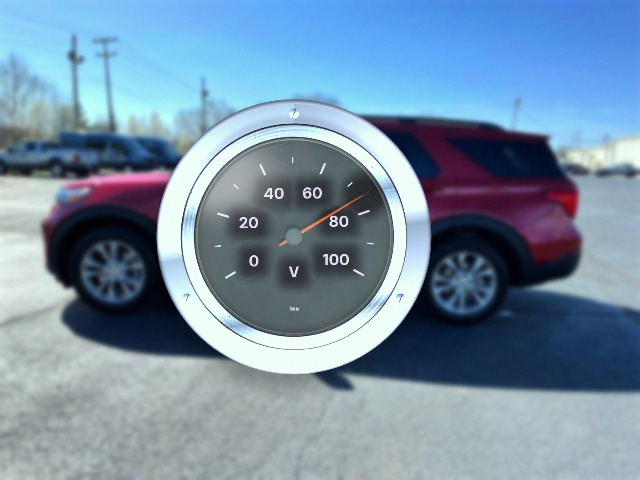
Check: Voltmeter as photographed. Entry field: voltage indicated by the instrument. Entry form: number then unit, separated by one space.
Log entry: 75 V
